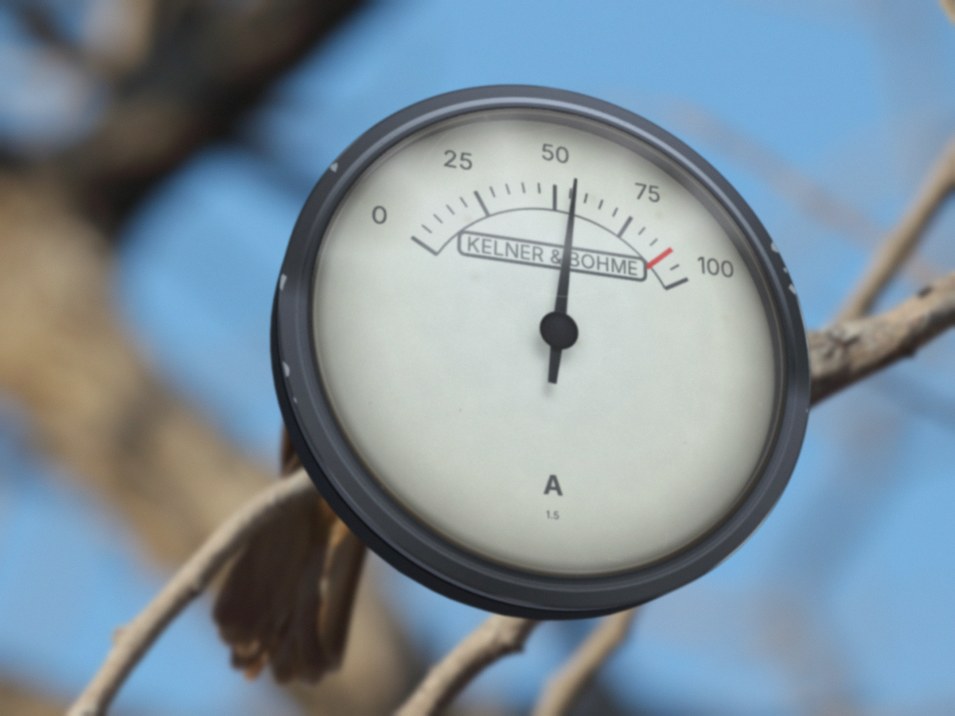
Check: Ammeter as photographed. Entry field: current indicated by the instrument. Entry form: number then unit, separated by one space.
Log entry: 55 A
